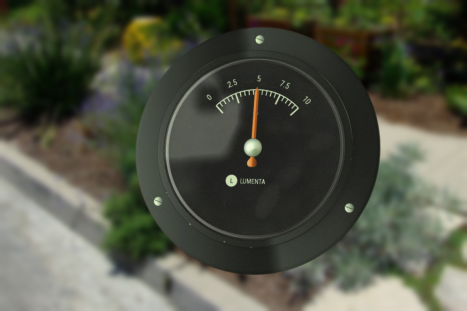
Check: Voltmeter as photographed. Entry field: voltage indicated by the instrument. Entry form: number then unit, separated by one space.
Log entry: 5 V
